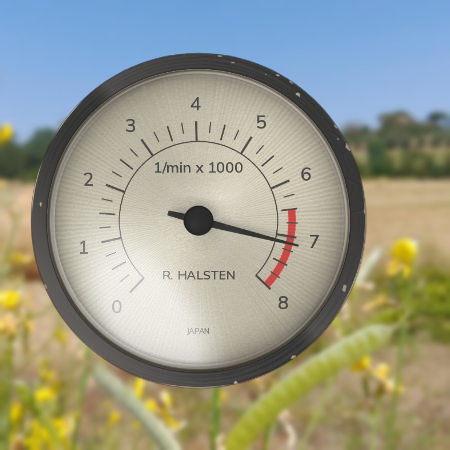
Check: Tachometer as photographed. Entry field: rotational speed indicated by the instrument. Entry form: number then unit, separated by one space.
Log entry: 7125 rpm
